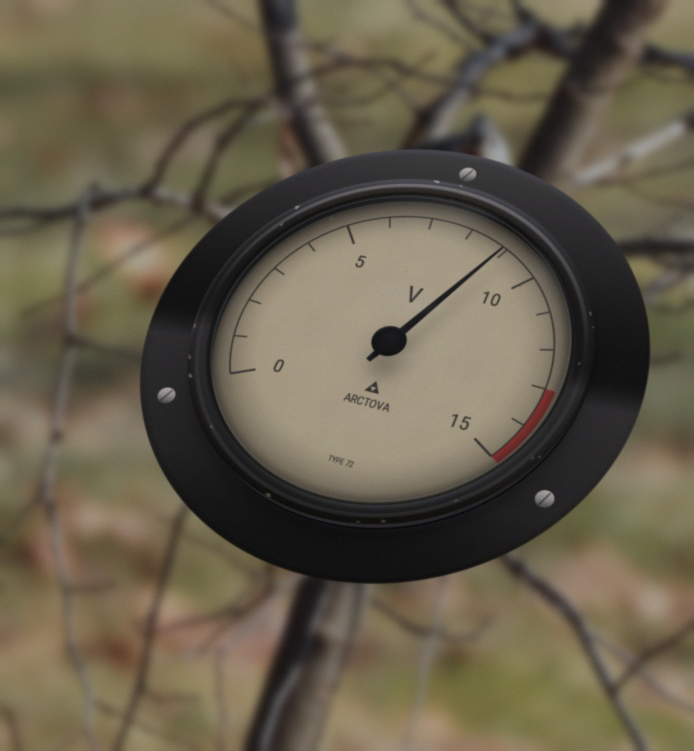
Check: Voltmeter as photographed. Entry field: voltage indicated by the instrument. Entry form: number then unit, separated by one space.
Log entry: 9 V
